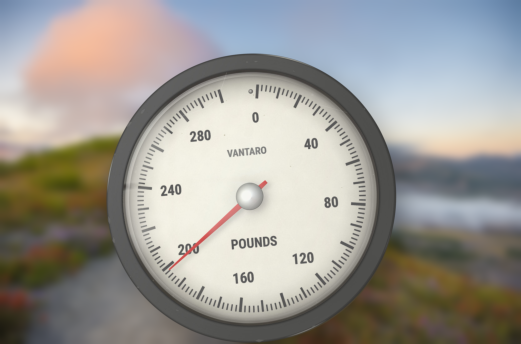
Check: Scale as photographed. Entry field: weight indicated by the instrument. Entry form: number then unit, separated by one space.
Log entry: 198 lb
